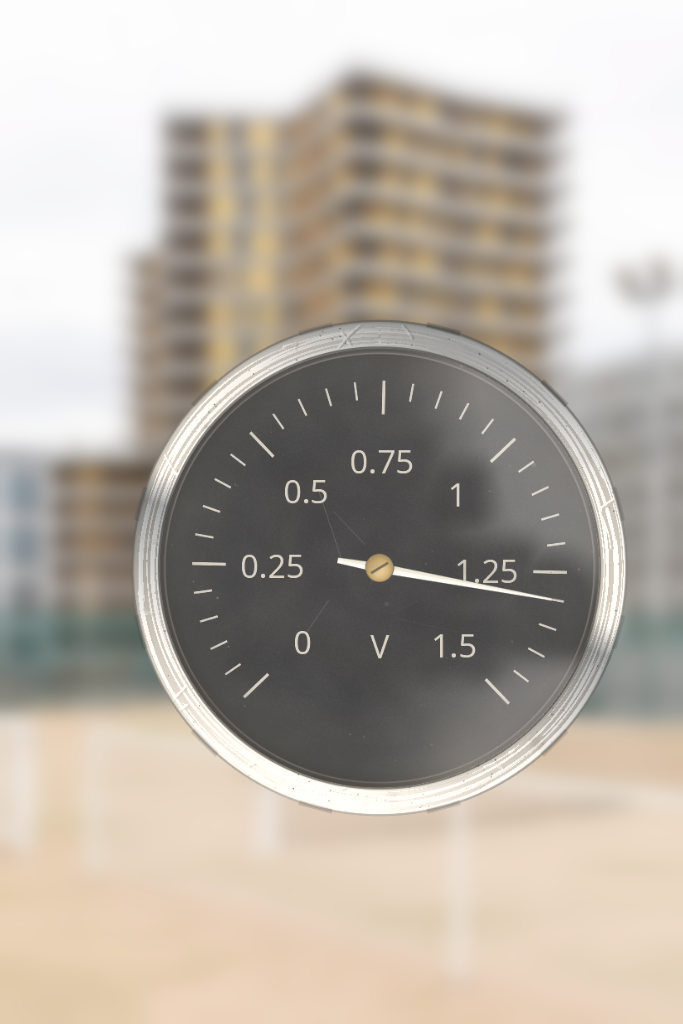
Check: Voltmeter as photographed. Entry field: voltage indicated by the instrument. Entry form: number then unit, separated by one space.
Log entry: 1.3 V
